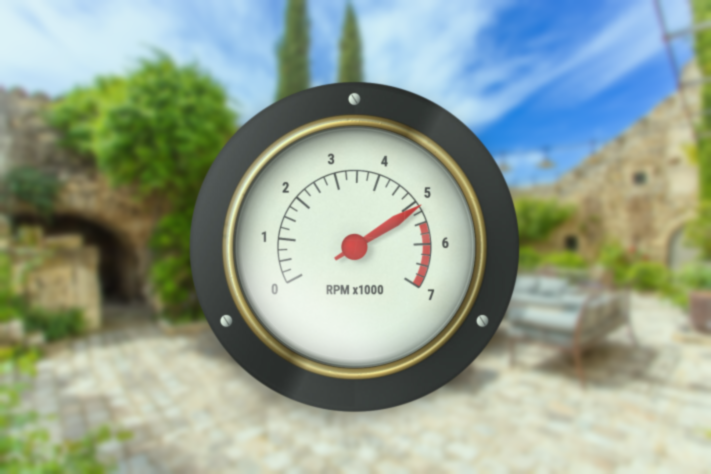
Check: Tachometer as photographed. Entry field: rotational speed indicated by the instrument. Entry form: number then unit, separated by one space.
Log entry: 5125 rpm
